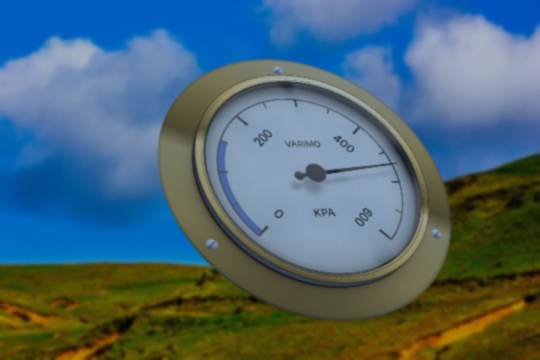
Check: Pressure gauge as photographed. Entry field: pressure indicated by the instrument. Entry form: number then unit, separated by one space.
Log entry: 475 kPa
